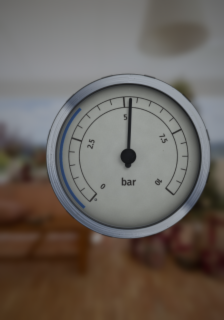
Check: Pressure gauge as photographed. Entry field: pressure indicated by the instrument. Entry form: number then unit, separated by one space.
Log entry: 5.25 bar
